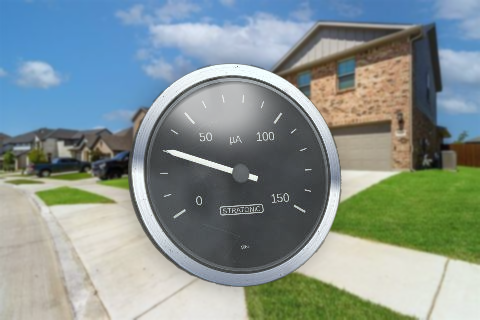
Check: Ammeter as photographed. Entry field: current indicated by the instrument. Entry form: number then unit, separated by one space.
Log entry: 30 µA
